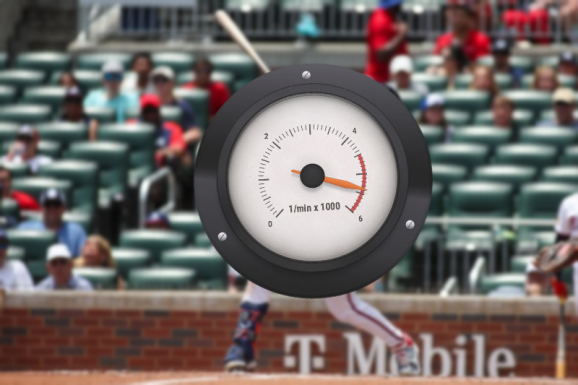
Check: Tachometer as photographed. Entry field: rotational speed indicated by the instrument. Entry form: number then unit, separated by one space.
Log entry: 5400 rpm
